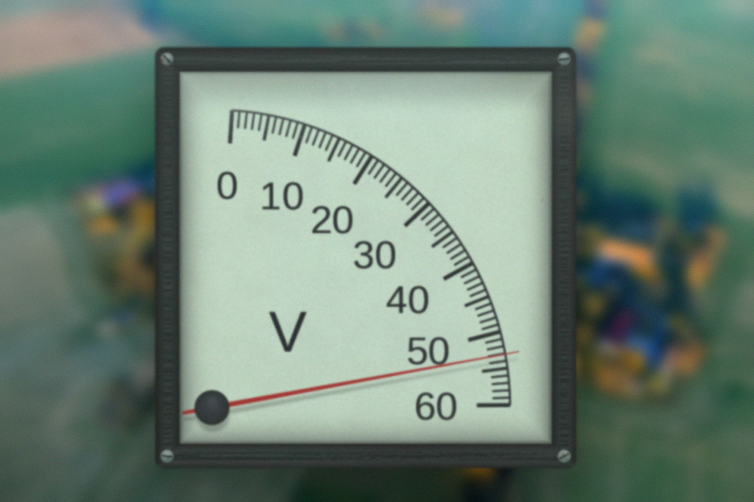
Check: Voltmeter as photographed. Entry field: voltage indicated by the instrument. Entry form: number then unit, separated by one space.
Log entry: 53 V
